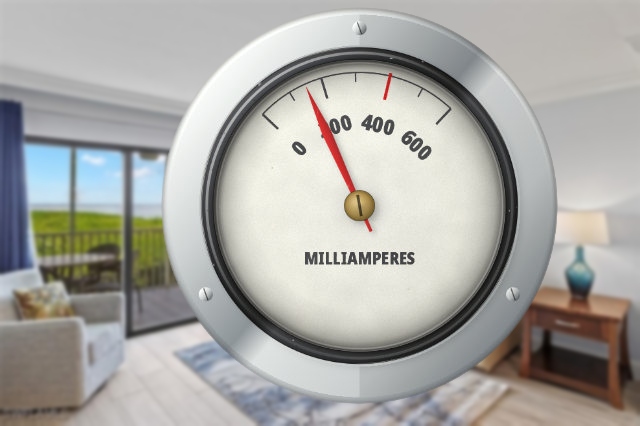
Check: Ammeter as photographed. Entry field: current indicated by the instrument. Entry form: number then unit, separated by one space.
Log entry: 150 mA
